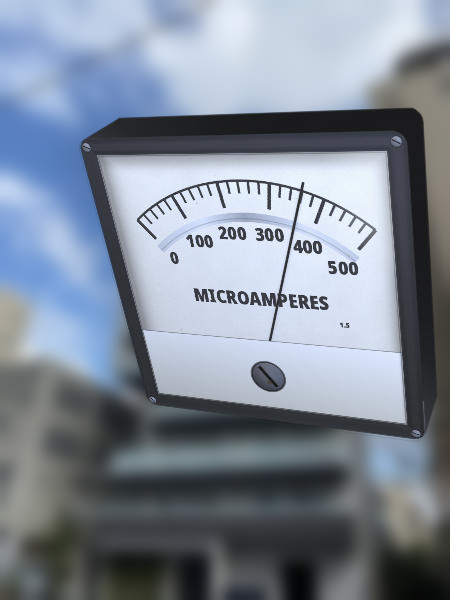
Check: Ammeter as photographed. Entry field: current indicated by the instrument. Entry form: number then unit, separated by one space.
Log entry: 360 µA
